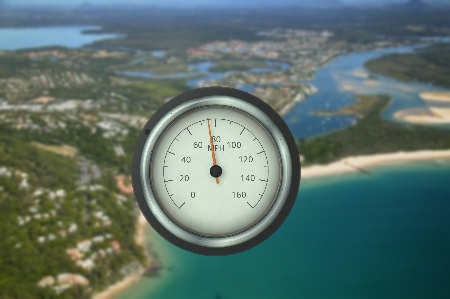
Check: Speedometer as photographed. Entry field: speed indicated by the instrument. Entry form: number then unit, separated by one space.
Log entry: 75 mph
